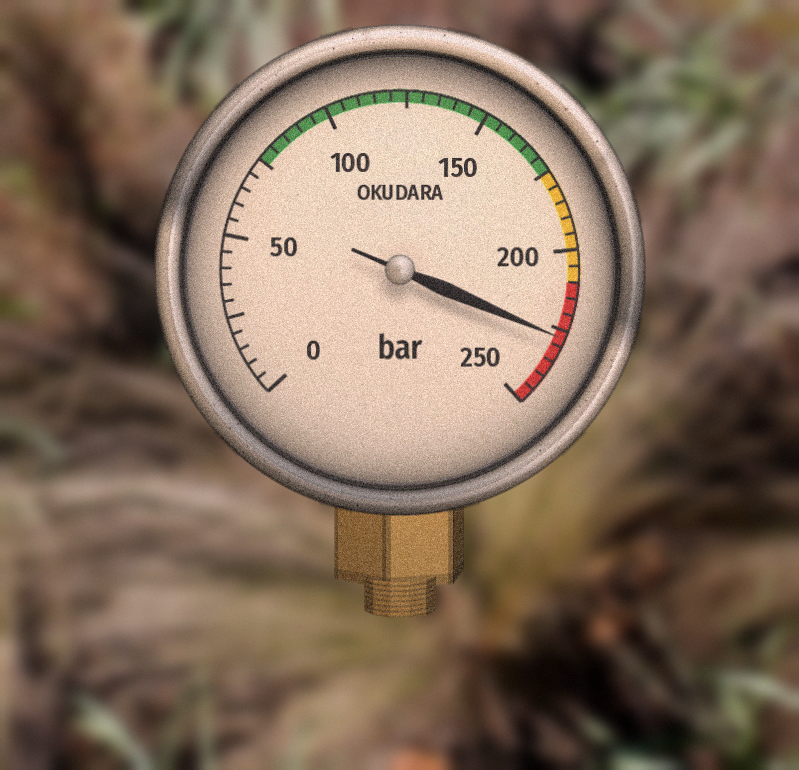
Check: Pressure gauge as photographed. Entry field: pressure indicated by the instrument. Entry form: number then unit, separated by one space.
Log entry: 227.5 bar
